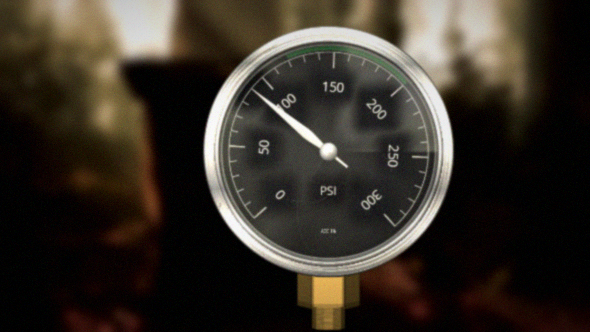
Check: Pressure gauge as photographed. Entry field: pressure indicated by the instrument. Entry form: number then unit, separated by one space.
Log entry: 90 psi
